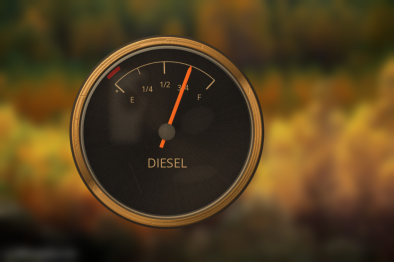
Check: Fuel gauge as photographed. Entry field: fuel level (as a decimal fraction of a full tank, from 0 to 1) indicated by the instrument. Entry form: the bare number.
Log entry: 0.75
